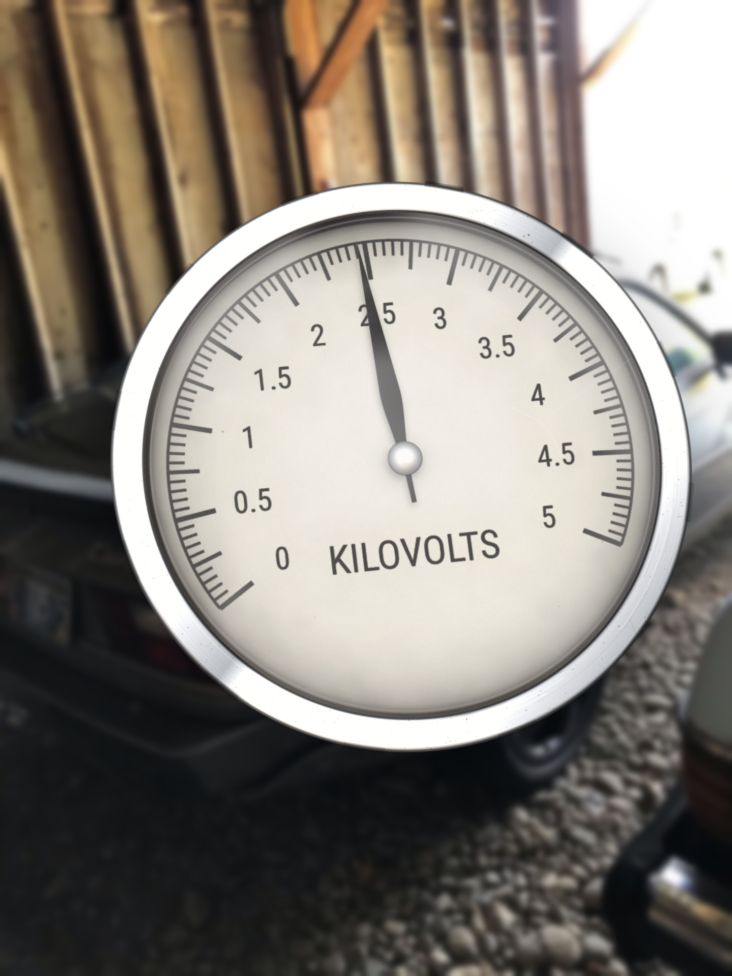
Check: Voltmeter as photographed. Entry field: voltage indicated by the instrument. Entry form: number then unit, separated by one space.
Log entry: 2.45 kV
